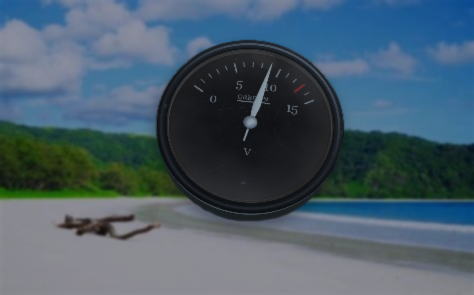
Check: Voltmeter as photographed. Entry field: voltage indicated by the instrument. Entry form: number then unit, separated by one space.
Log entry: 9 V
